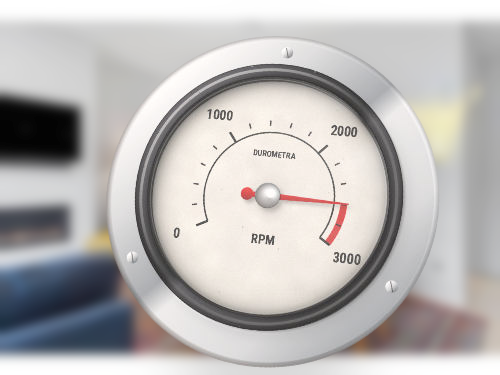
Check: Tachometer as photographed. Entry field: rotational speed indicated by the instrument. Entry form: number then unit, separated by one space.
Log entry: 2600 rpm
